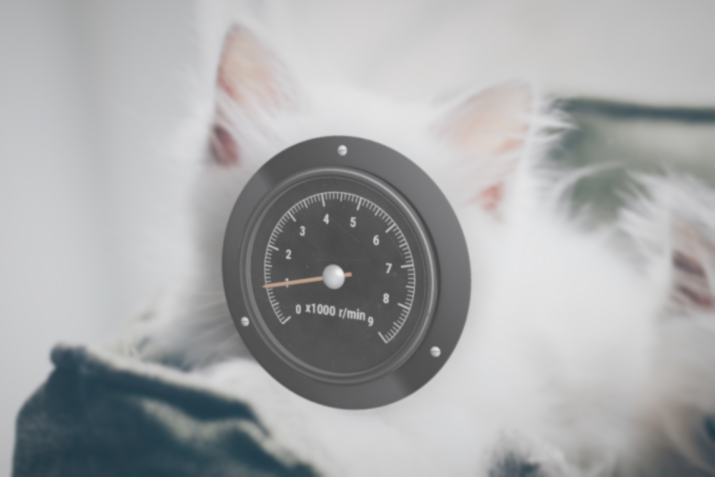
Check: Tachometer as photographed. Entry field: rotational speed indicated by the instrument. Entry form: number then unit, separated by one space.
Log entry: 1000 rpm
